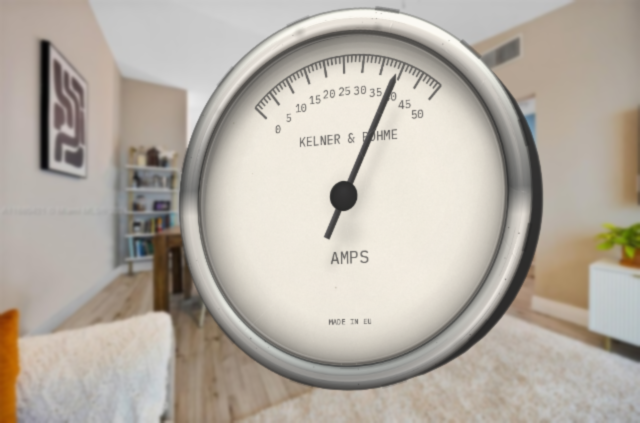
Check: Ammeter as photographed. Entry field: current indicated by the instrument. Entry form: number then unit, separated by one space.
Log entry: 40 A
